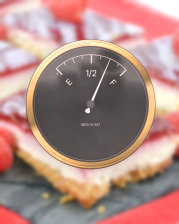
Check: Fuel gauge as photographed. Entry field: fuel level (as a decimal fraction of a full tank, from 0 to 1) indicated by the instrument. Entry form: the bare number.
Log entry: 0.75
